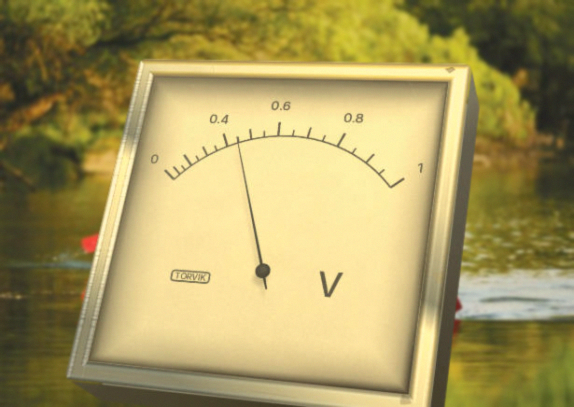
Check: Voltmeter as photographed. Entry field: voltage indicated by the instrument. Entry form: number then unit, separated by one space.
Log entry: 0.45 V
